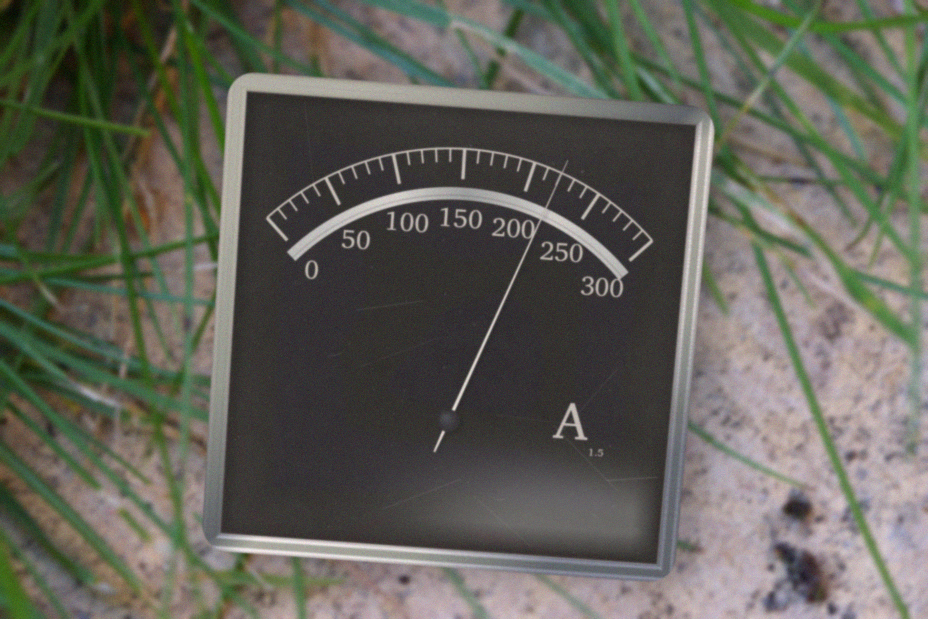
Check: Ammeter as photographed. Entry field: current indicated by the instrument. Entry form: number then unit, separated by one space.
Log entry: 220 A
